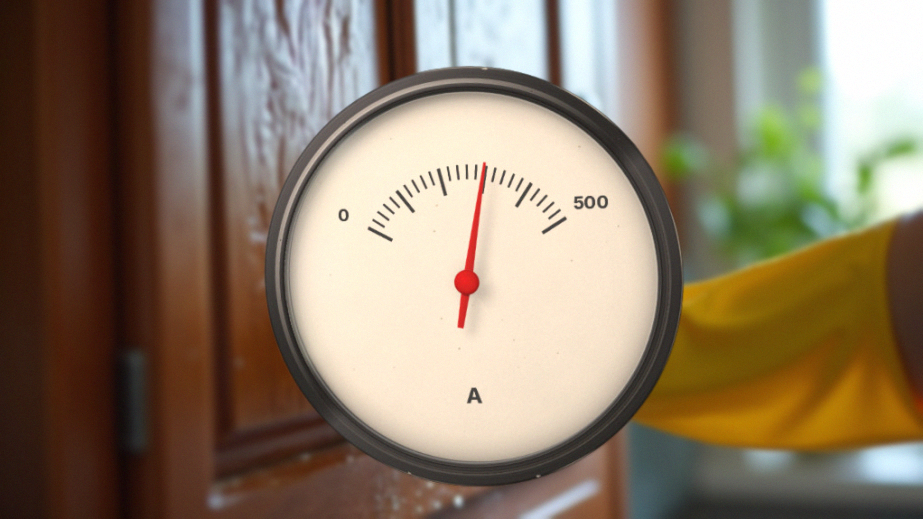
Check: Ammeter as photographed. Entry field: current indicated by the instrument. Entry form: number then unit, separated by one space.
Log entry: 300 A
